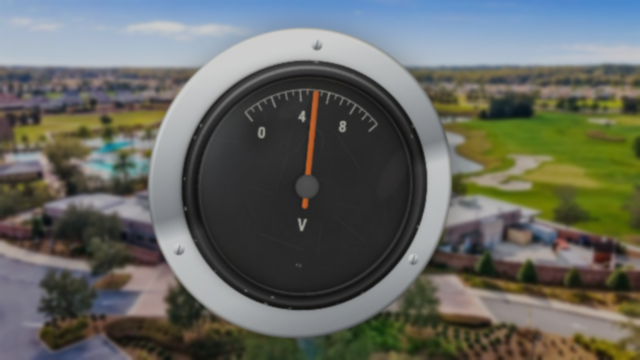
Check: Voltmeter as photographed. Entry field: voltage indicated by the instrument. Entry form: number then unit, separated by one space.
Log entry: 5 V
